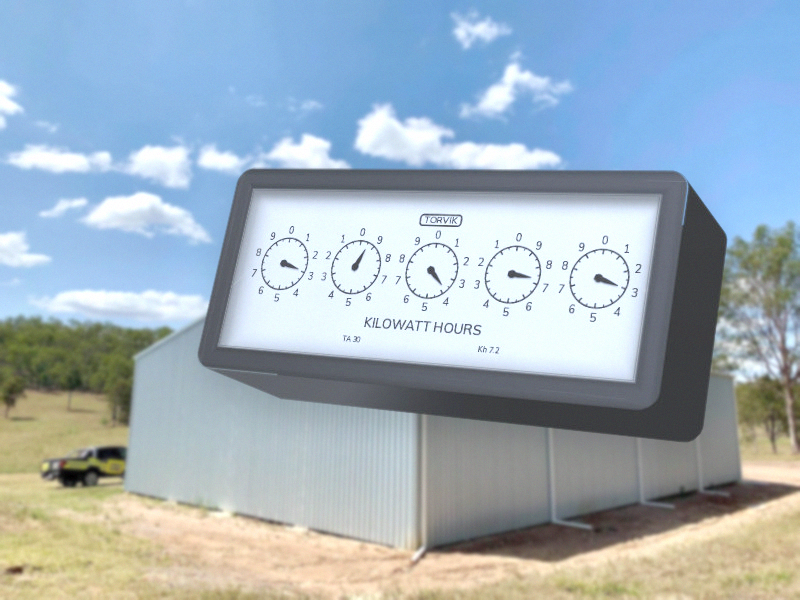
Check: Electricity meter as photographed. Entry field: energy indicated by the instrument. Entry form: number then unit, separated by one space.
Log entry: 29373 kWh
